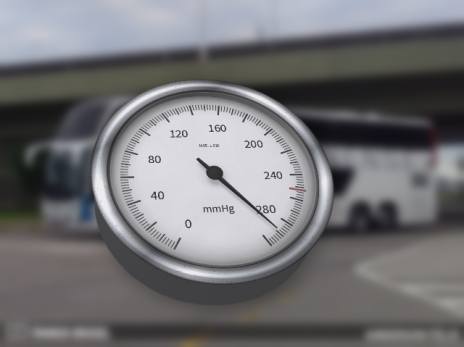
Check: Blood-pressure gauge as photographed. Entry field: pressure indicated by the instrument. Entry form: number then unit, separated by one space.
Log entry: 290 mmHg
